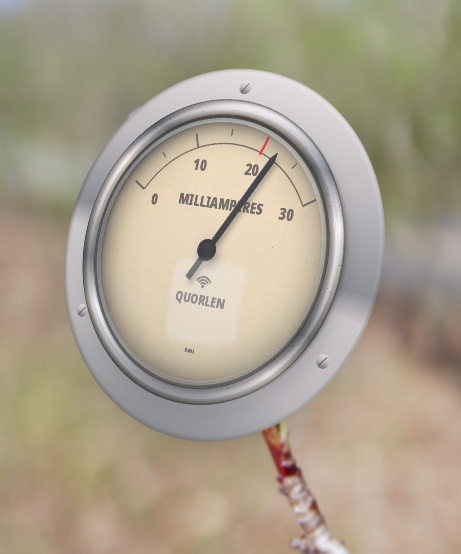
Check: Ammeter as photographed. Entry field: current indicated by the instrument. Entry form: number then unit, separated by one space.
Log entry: 22.5 mA
